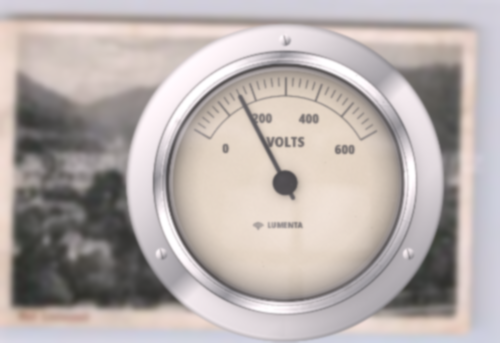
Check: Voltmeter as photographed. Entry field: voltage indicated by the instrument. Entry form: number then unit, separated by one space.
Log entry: 160 V
